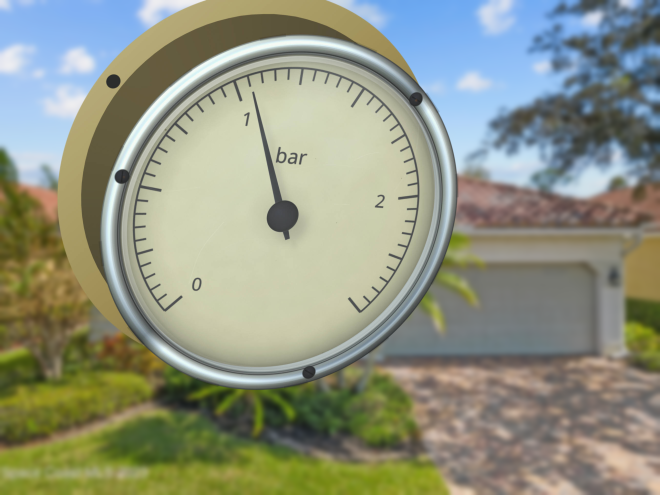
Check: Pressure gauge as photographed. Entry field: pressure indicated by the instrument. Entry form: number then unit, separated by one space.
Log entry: 1.05 bar
